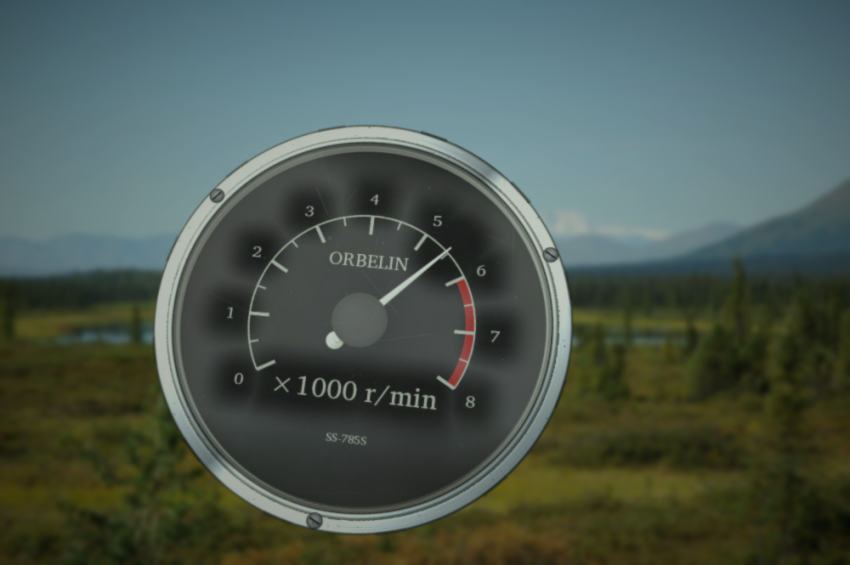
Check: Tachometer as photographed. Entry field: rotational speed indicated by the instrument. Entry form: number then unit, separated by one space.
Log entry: 5500 rpm
